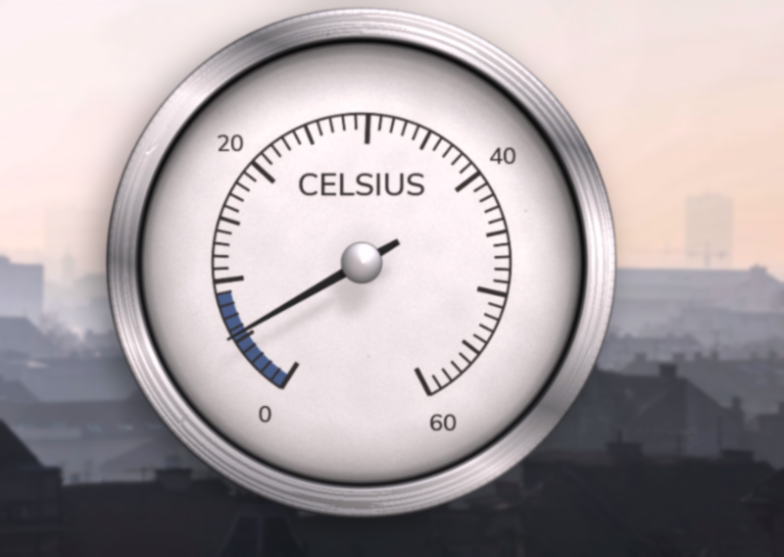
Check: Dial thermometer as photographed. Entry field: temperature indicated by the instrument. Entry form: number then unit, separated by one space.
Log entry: 5.5 °C
